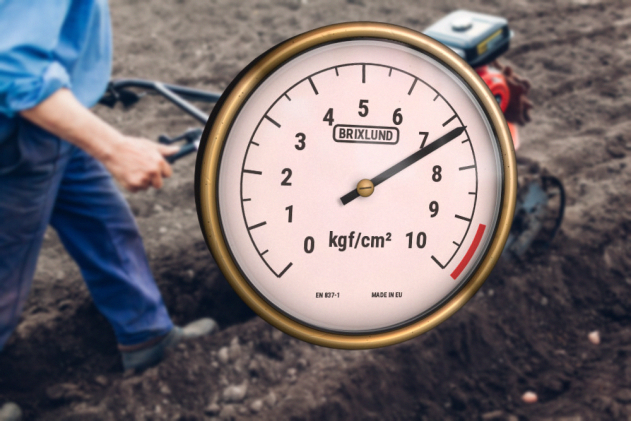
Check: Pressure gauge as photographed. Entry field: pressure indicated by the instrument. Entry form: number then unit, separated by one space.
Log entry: 7.25 kg/cm²
